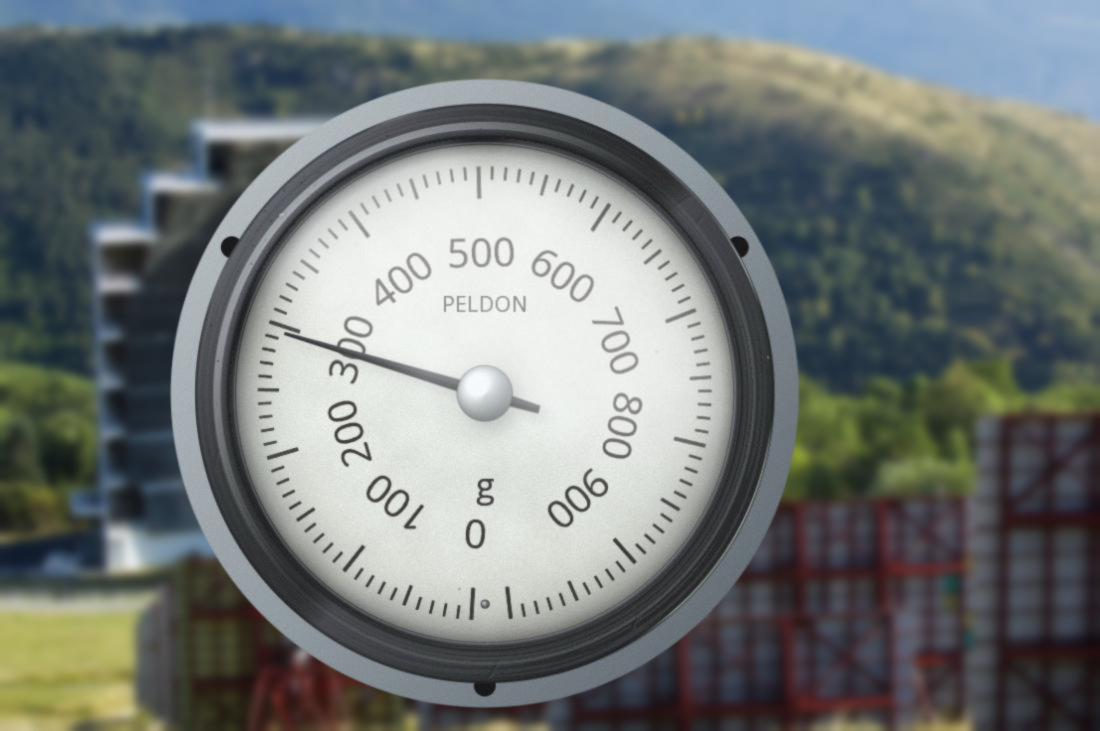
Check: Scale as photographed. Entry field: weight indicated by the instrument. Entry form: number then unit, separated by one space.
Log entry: 295 g
